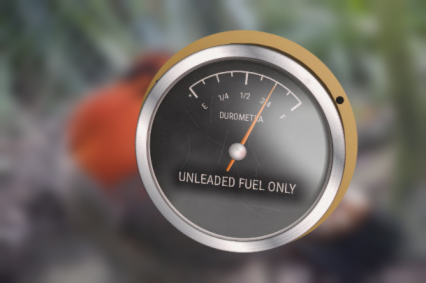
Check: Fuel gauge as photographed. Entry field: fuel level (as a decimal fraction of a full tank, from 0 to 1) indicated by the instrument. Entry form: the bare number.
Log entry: 0.75
